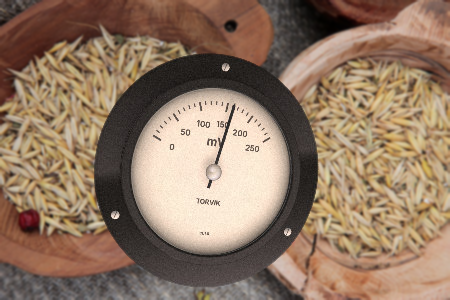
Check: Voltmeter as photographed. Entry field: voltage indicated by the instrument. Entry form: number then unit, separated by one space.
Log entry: 160 mV
